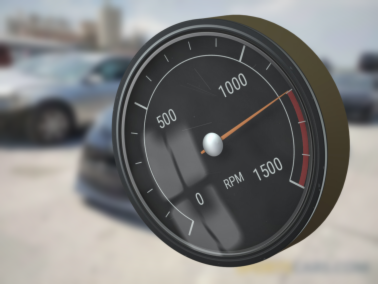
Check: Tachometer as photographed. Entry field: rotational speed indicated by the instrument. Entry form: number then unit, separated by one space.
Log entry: 1200 rpm
